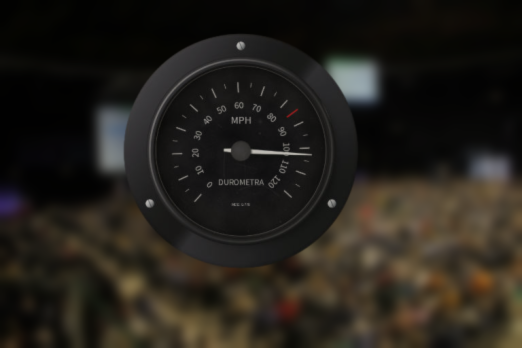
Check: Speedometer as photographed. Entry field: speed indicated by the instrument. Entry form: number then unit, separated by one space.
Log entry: 102.5 mph
